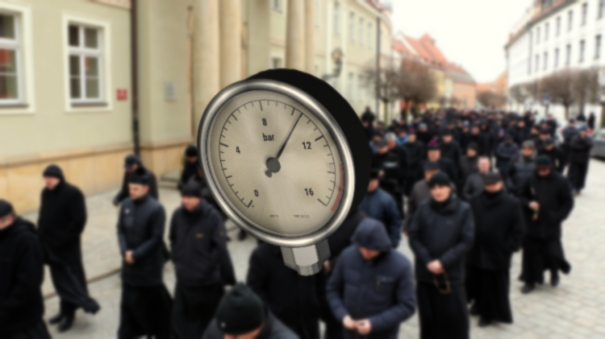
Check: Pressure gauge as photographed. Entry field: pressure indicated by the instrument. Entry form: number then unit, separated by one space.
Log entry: 10.5 bar
